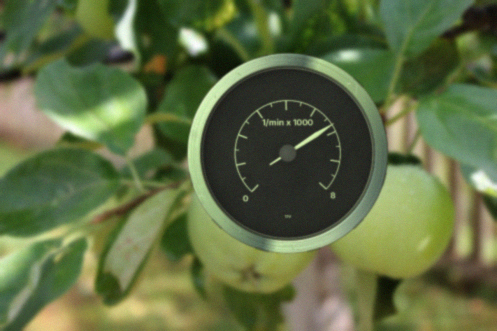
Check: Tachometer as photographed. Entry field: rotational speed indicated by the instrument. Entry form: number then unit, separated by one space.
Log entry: 5750 rpm
